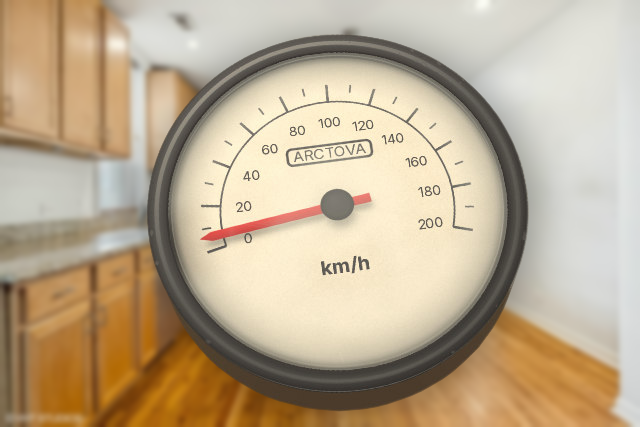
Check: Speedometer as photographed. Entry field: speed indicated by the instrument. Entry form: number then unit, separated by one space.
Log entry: 5 km/h
